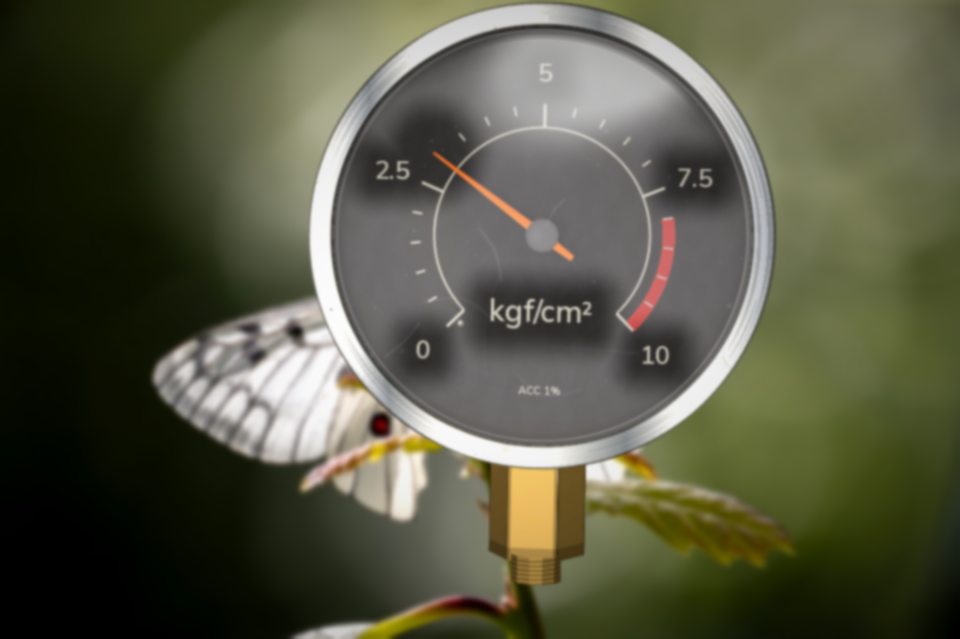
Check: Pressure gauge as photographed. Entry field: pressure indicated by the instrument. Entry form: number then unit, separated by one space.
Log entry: 3 kg/cm²
